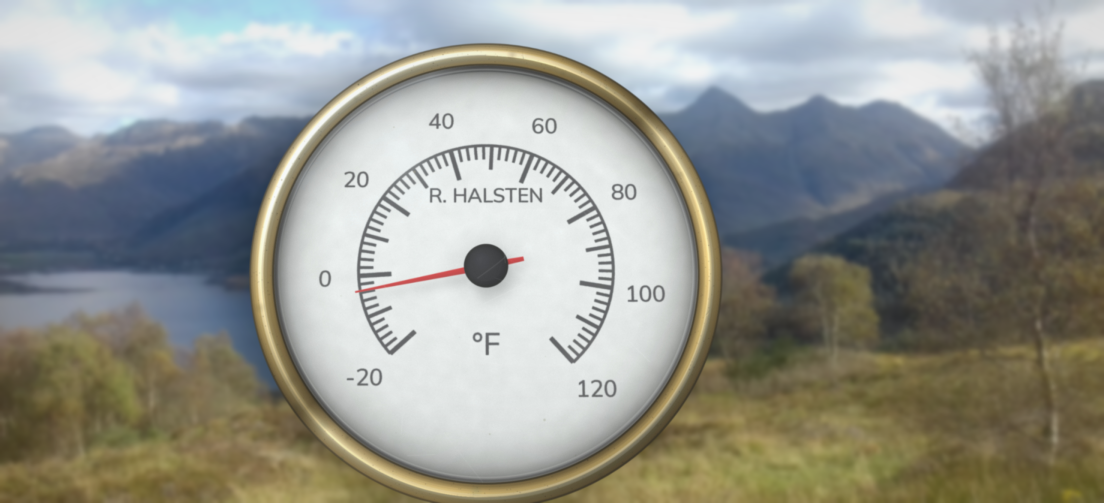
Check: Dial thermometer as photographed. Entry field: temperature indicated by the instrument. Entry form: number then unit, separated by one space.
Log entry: -4 °F
